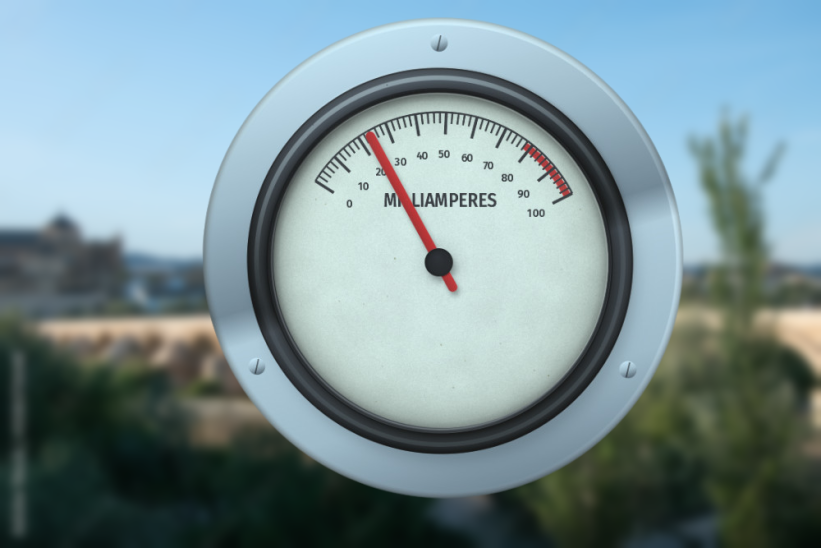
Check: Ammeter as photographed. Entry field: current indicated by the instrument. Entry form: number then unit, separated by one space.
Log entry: 24 mA
